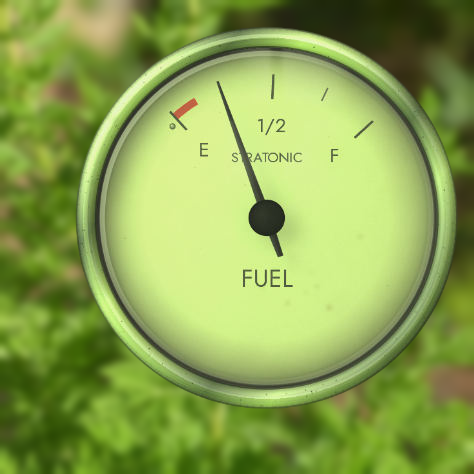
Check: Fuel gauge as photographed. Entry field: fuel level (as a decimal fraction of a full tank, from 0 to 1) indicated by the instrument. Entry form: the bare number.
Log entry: 0.25
